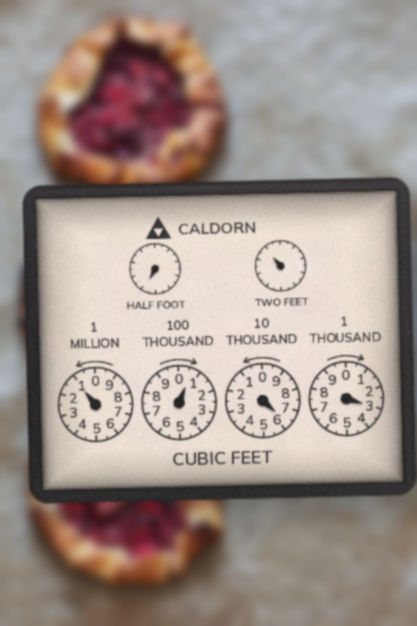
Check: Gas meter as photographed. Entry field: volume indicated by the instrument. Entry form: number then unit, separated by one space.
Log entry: 106300 ft³
